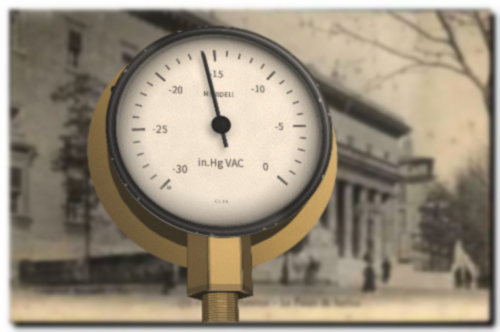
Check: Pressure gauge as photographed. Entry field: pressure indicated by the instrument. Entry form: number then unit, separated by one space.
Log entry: -16 inHg
